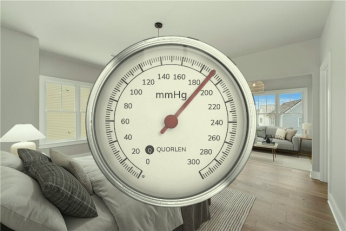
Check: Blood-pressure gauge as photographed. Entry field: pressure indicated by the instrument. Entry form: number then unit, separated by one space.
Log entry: 190 mmHg
